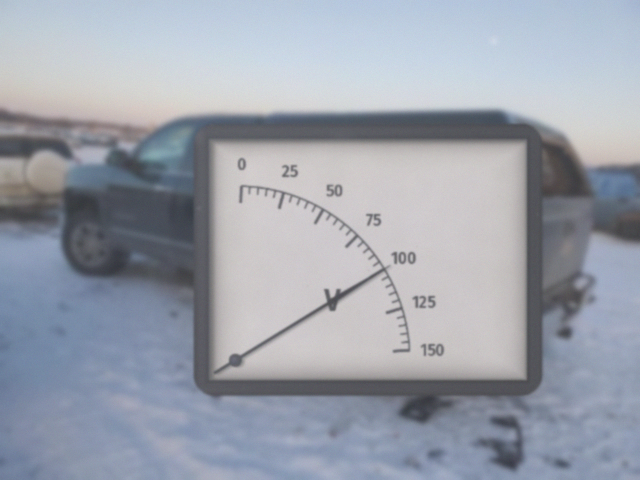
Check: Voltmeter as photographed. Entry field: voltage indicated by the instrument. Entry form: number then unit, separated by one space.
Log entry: 100 V
